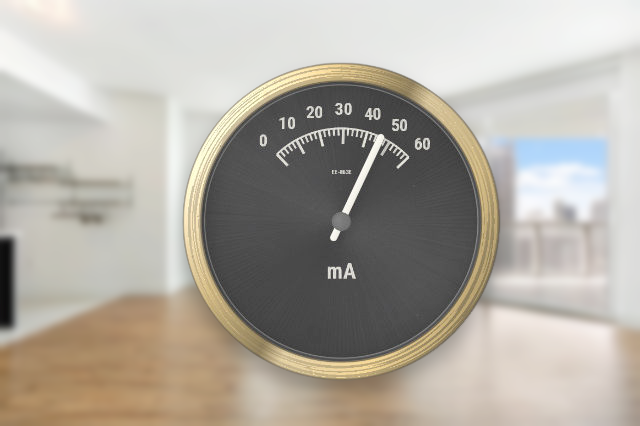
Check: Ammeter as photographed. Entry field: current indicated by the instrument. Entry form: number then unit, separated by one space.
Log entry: 46 mA
